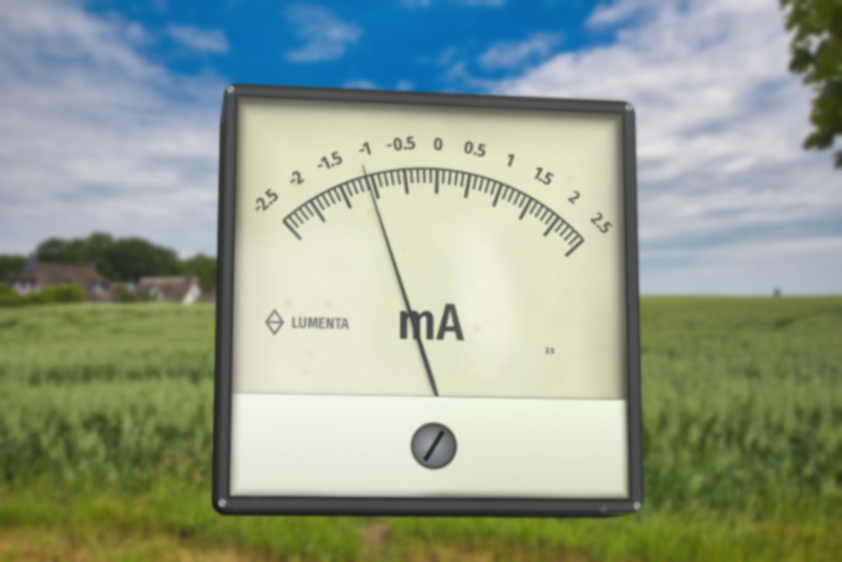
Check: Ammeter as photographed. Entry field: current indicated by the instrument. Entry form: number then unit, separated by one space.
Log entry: -1.1 mA
